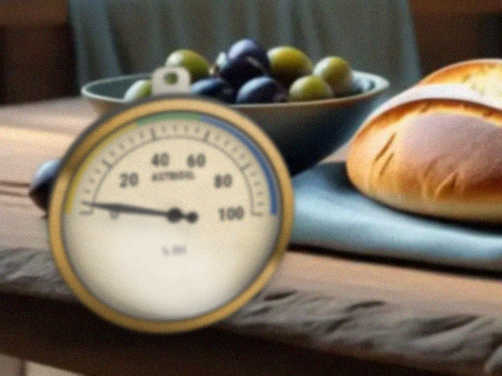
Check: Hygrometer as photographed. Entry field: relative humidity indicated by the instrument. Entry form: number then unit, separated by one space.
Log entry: 4 %
